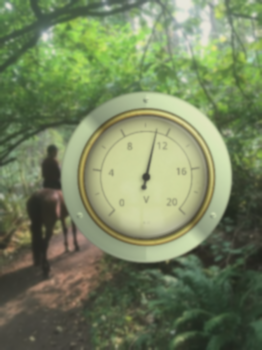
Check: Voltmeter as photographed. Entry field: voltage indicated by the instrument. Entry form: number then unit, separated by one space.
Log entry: 11 V
